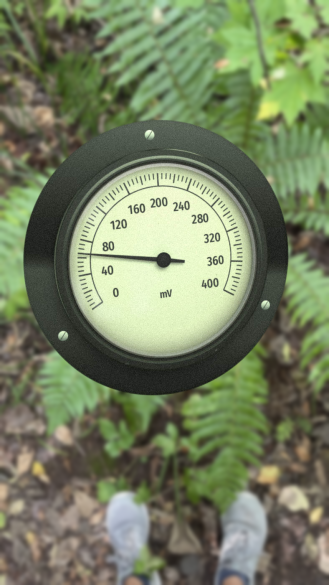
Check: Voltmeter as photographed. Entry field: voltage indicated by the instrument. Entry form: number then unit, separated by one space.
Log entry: 65 mV
